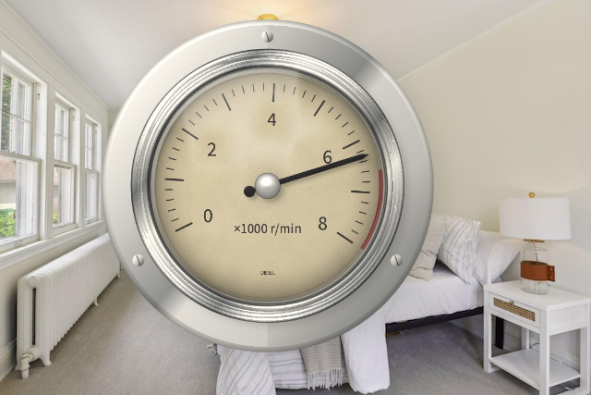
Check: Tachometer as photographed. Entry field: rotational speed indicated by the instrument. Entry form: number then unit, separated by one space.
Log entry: 6300 rpm
